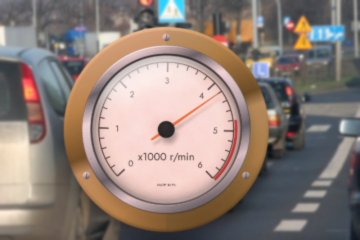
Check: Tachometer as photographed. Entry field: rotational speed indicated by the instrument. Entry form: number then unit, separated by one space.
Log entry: 4200 rpm
